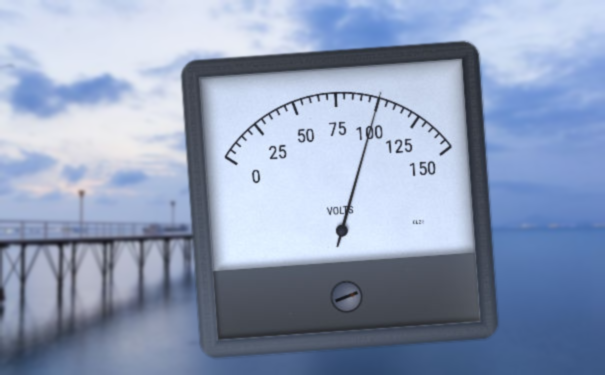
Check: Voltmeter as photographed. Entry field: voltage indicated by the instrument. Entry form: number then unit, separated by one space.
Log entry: 100 V
